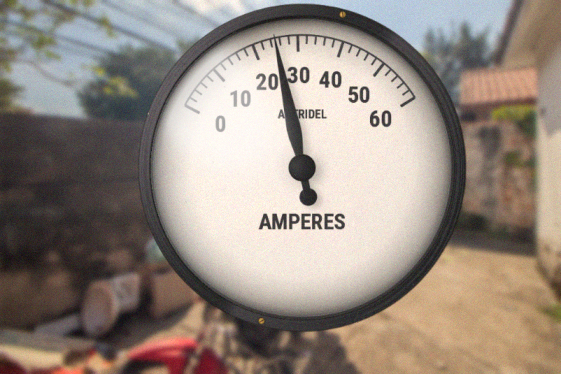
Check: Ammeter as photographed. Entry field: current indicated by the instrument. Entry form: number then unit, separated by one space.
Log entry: 25 A
